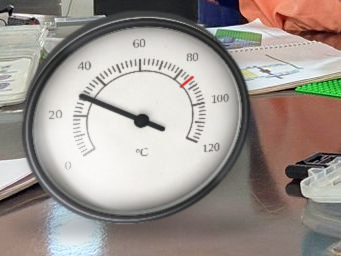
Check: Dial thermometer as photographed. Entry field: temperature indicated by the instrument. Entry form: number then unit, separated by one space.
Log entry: 30 °C
